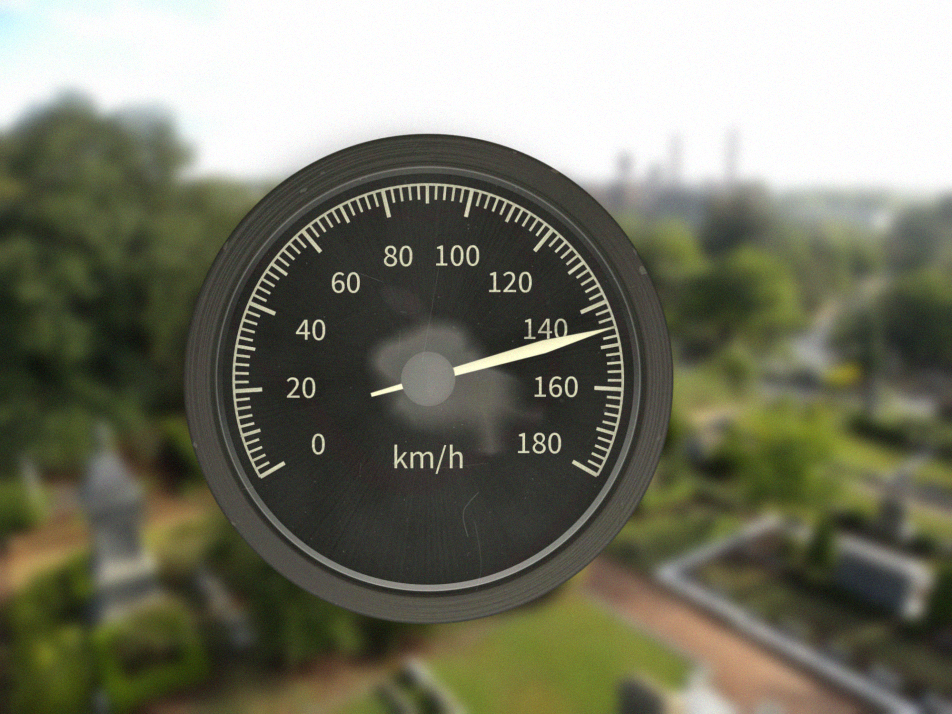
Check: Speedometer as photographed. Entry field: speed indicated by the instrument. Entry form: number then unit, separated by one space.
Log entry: 146 km/h
